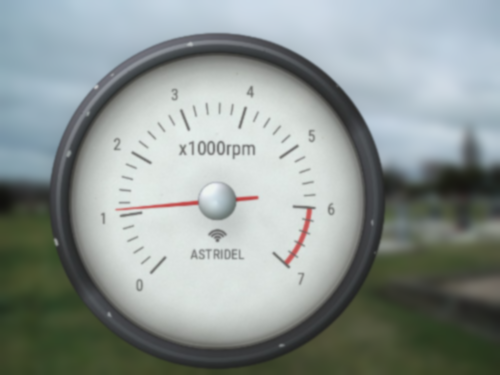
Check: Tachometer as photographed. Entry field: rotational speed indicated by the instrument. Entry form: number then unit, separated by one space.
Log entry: 1100 rpm
